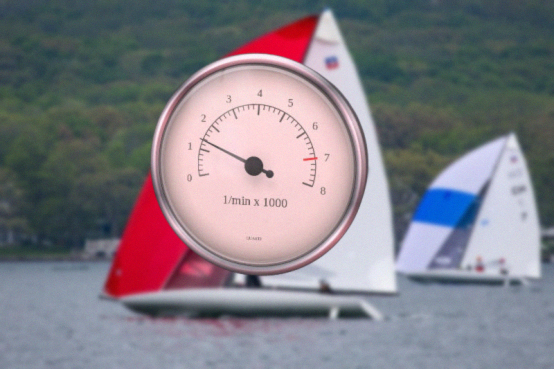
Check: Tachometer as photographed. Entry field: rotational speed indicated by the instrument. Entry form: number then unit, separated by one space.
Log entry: 1400 rpm
